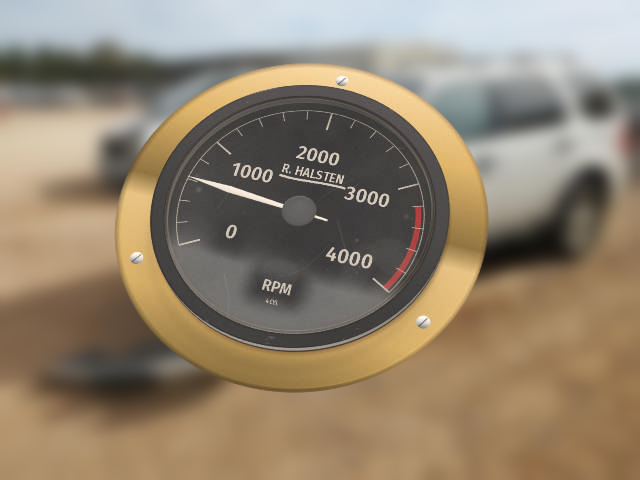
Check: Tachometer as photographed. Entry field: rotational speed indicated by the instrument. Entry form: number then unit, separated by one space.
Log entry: 600 rpm
